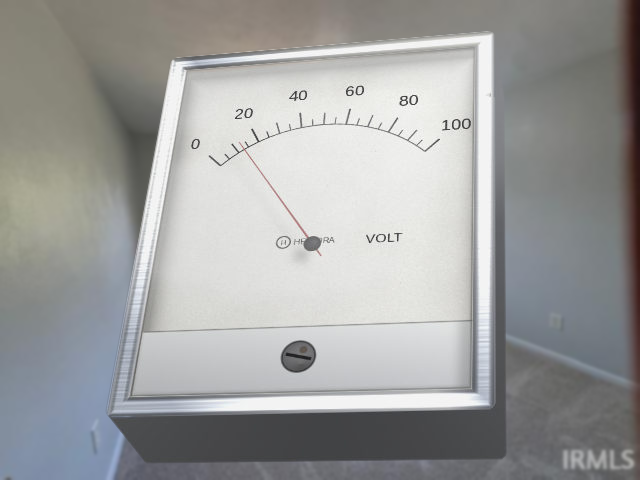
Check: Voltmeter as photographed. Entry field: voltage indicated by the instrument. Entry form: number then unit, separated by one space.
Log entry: 12.5 V
